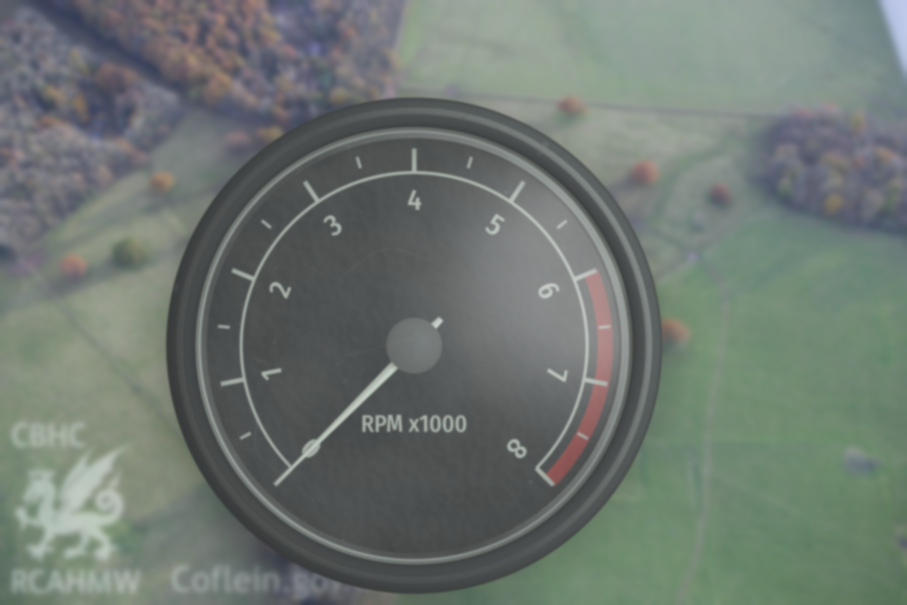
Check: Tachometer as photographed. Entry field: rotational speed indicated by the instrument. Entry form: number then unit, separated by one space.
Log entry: 0 rpm
